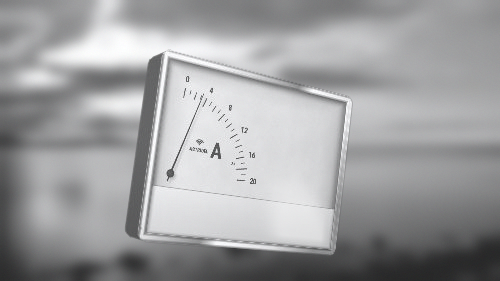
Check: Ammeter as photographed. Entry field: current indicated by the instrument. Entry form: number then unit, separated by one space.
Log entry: 3 A
